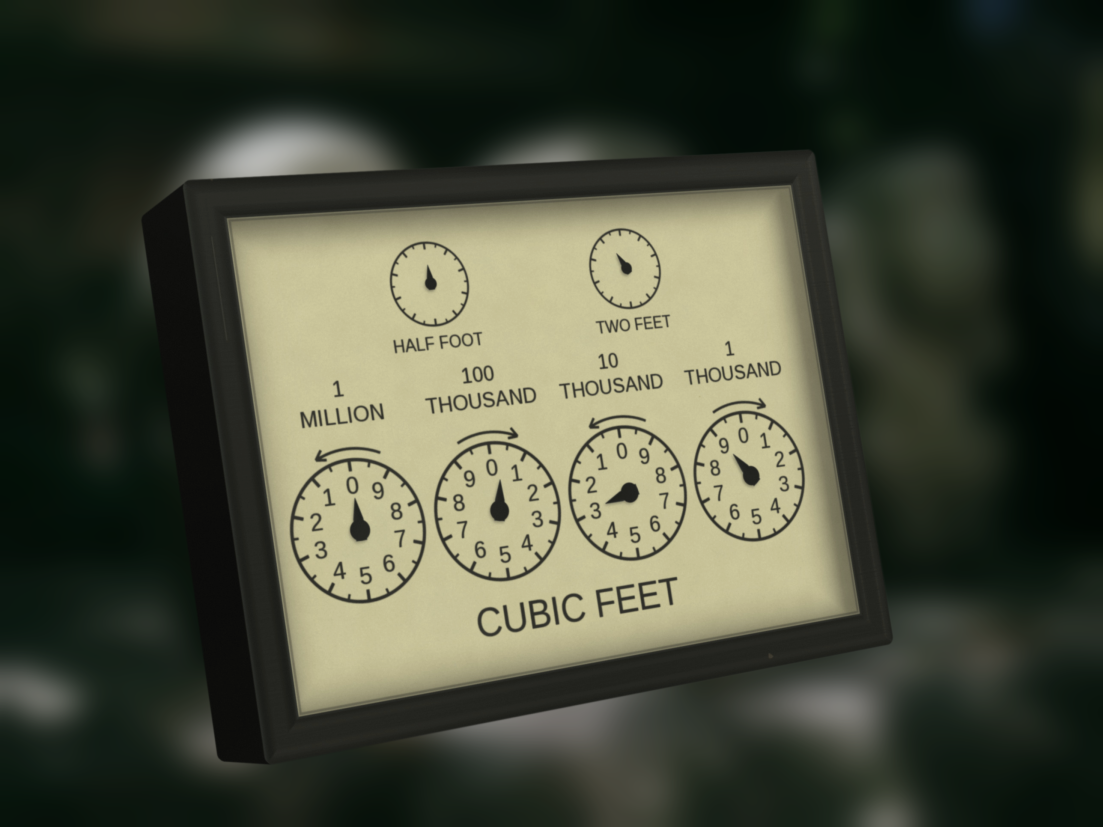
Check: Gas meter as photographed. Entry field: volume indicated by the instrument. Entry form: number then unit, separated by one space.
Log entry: 2900 ft³
